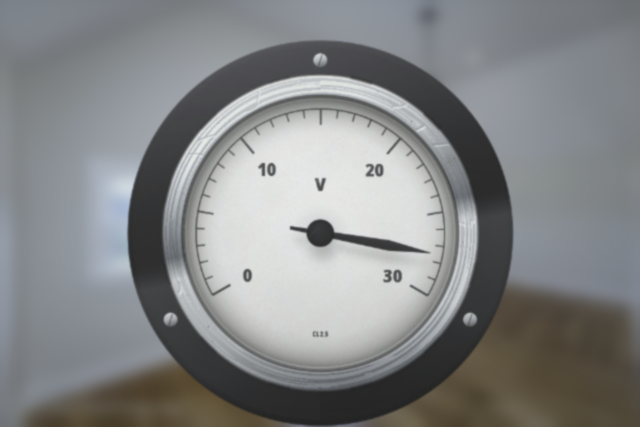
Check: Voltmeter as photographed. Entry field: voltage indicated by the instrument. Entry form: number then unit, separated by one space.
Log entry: 27.5 V
